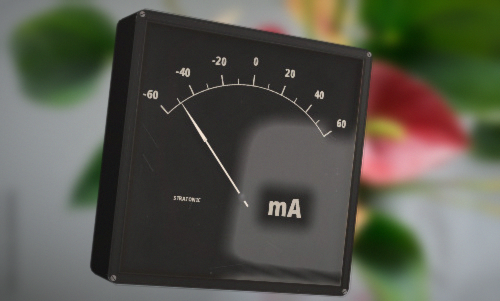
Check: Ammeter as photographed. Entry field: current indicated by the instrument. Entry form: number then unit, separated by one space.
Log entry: -50 mA
